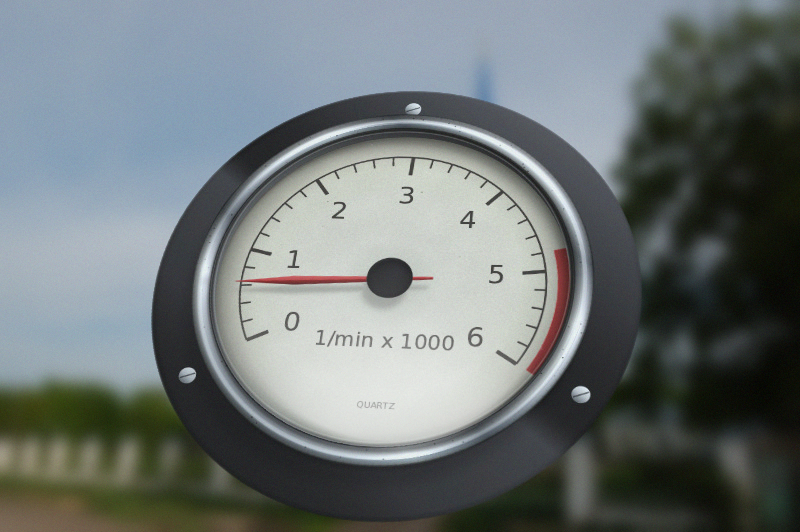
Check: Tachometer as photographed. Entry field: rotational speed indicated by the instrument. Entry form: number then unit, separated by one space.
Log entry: 600 rpm
